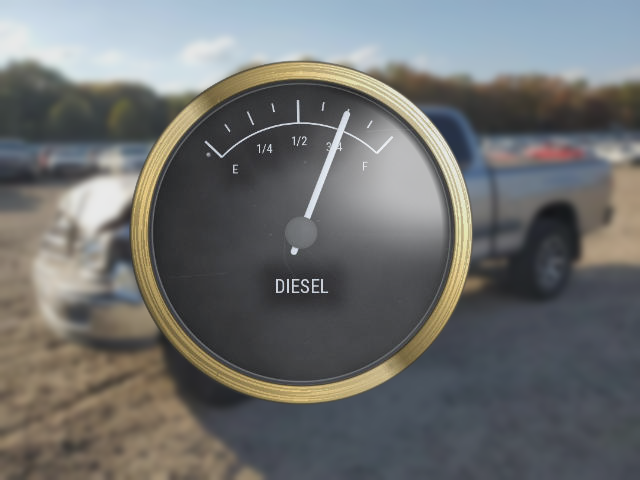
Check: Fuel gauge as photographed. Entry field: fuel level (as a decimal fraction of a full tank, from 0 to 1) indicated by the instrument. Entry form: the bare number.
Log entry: 0.75
